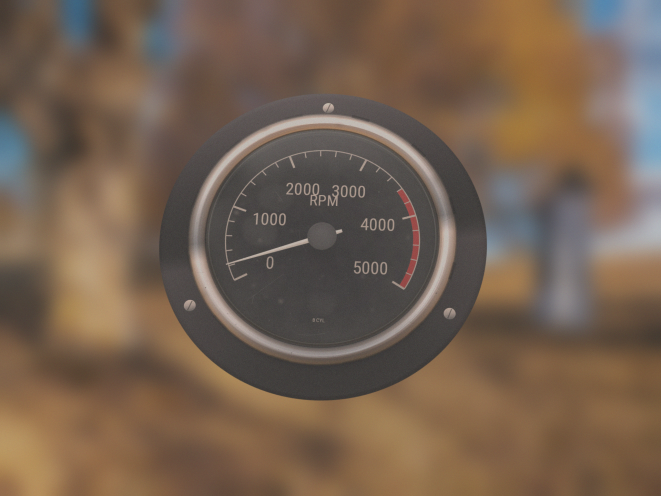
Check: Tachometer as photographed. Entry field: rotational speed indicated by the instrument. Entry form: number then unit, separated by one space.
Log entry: 200 rpm
